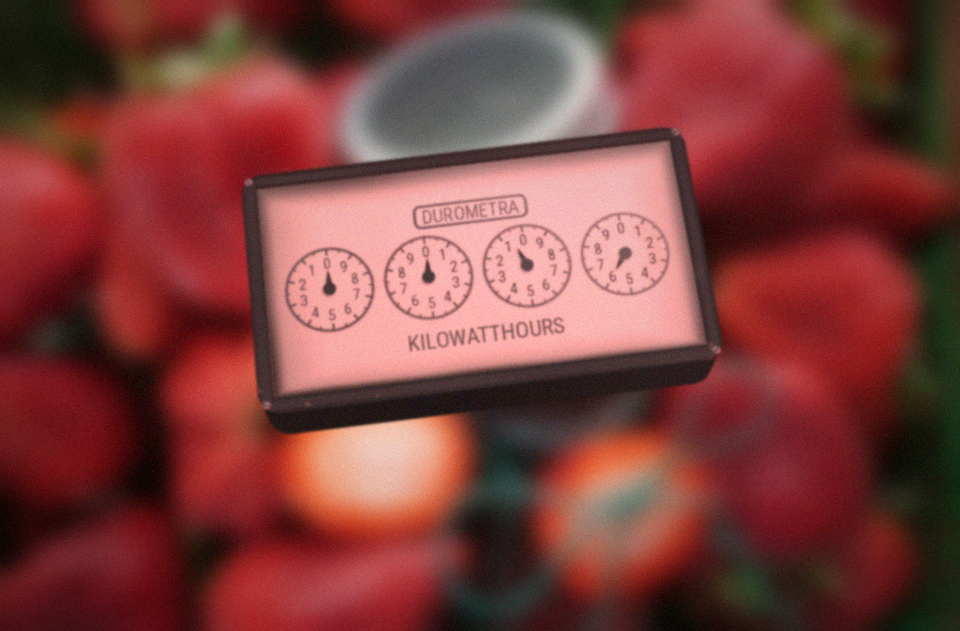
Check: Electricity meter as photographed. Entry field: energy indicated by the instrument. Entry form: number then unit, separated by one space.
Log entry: 6 kWh
